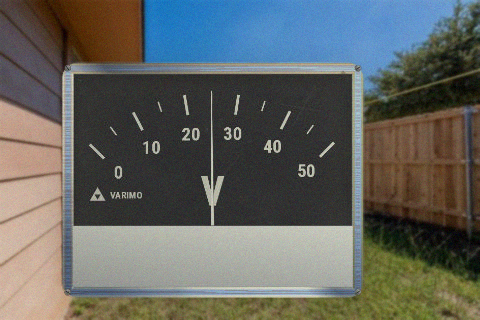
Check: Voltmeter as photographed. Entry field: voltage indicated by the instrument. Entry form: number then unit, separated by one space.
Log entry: 25 V
